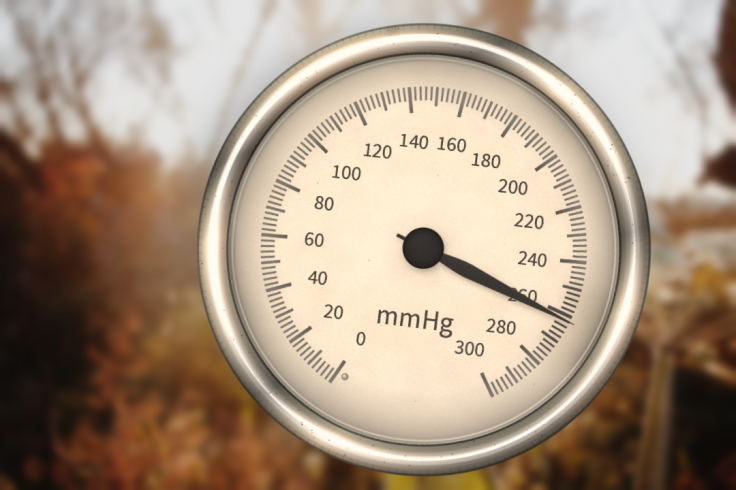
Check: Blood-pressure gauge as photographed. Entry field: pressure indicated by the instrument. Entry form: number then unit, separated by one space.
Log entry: 262 mmHg
